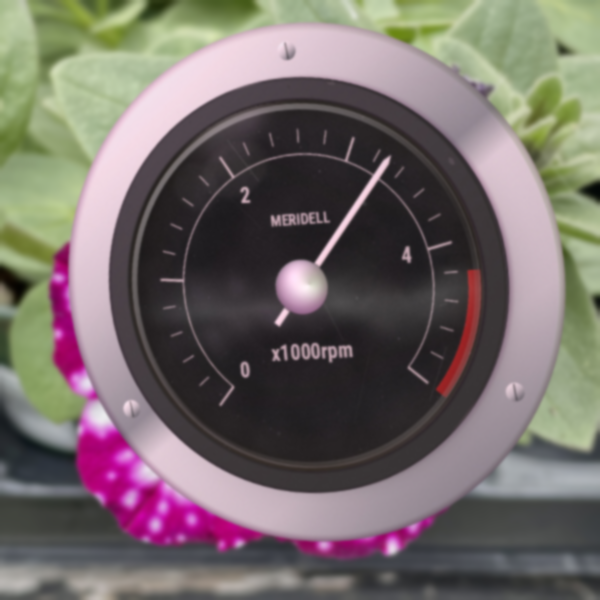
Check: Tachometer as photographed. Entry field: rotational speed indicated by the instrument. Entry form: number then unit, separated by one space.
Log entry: 3300 rpm
